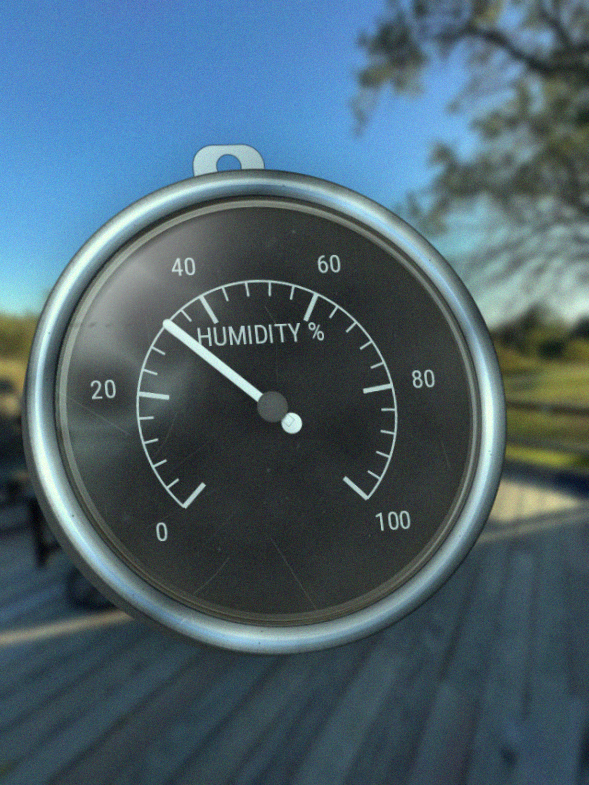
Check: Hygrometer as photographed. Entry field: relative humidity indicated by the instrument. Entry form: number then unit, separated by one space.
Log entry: 32 %
